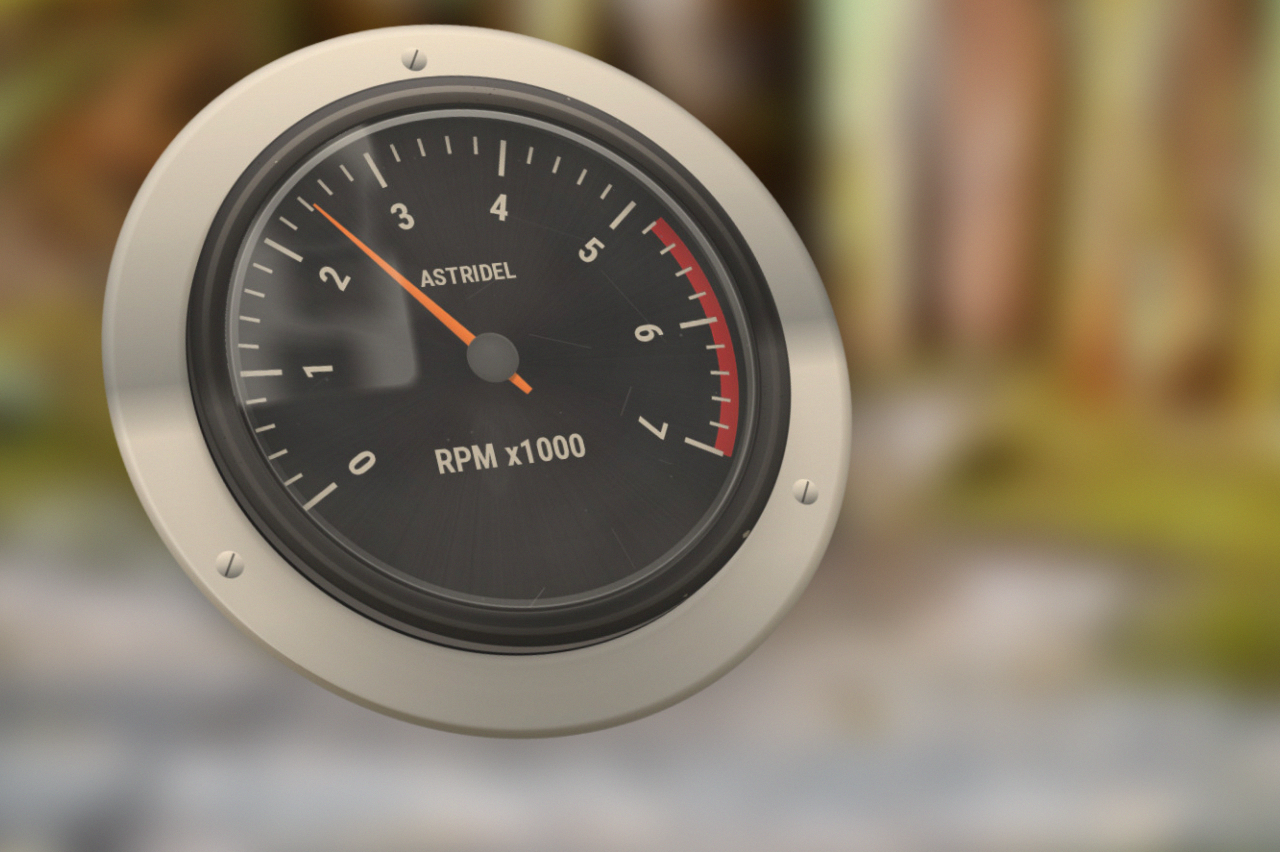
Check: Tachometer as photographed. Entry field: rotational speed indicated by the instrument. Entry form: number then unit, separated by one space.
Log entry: 2400 rpm
